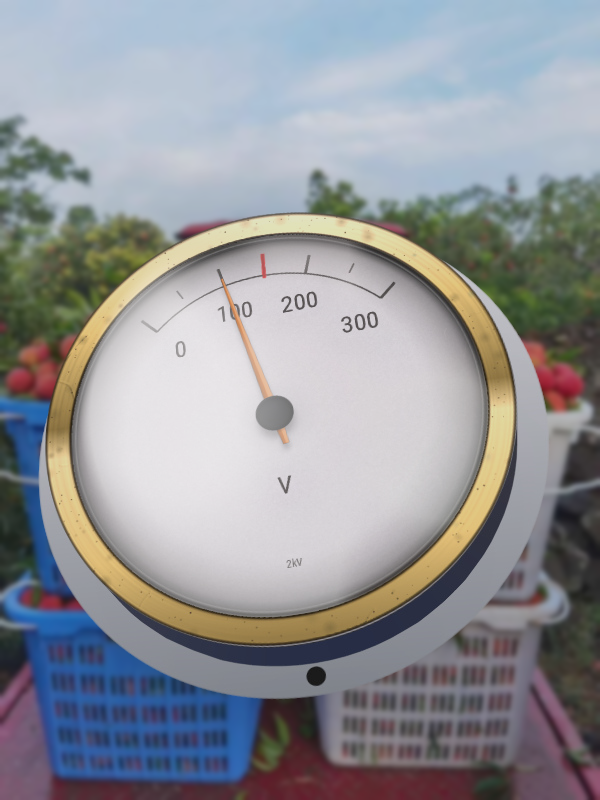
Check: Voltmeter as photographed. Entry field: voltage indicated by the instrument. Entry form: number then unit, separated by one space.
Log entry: 100 V
